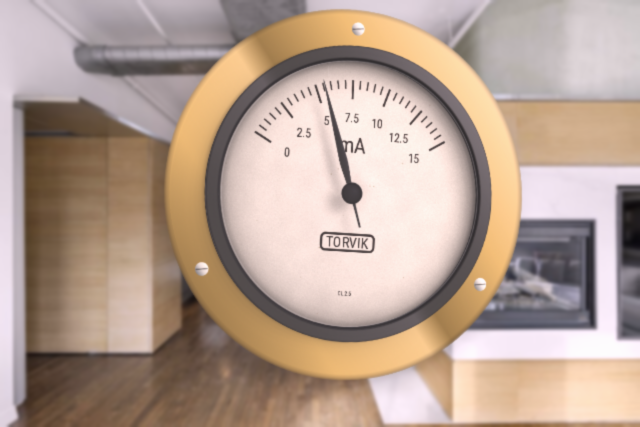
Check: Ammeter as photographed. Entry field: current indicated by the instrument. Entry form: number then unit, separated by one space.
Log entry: 5.5 mA
